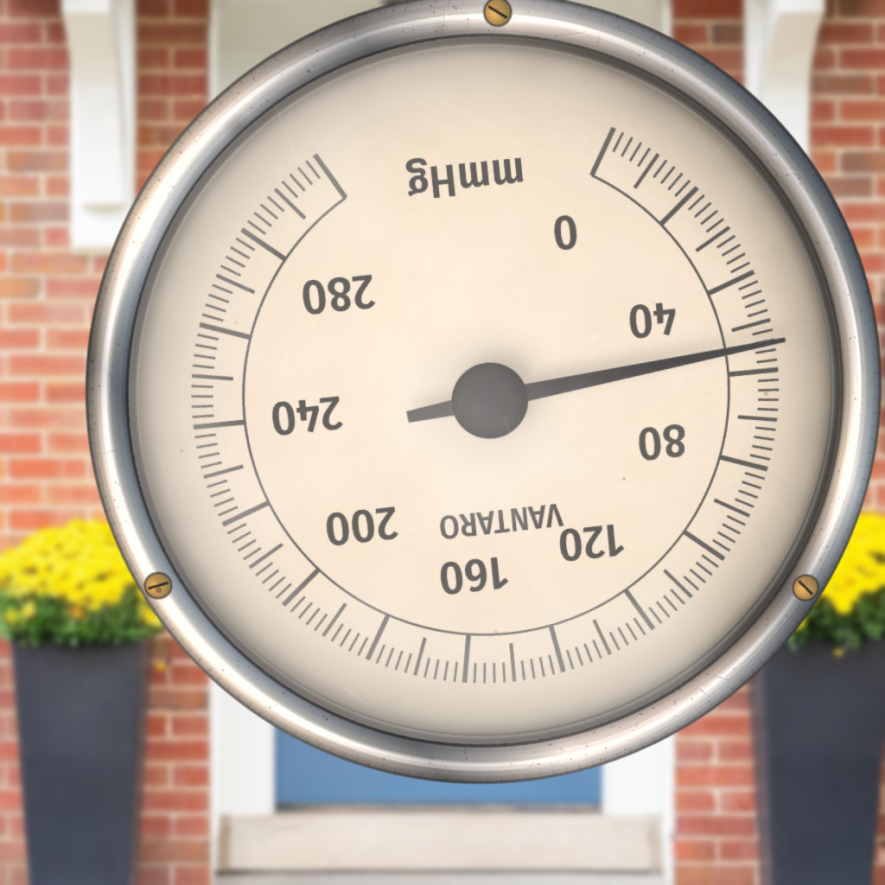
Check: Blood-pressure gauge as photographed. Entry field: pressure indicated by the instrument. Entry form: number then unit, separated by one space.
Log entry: 54 mmHg
